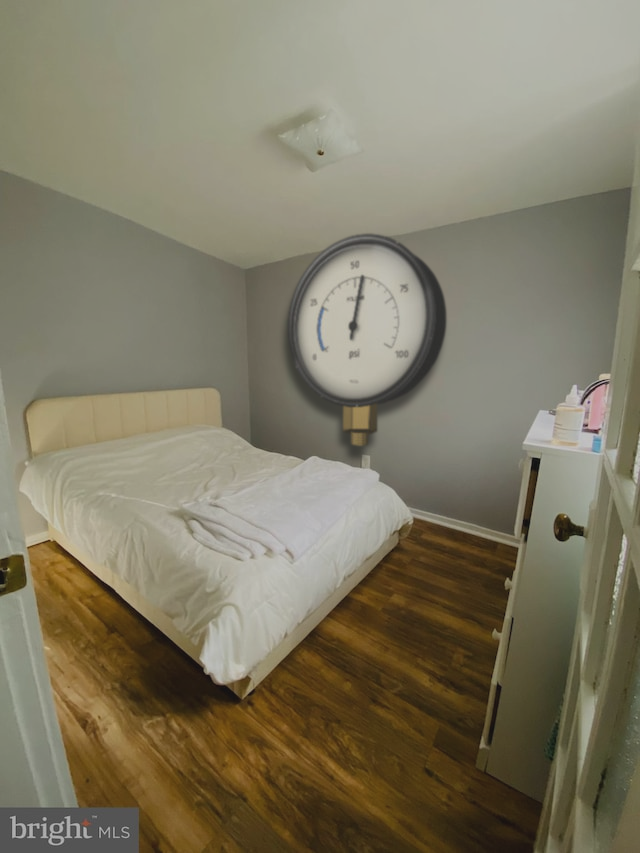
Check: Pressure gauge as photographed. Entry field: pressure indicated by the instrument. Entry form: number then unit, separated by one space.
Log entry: 55 psi
